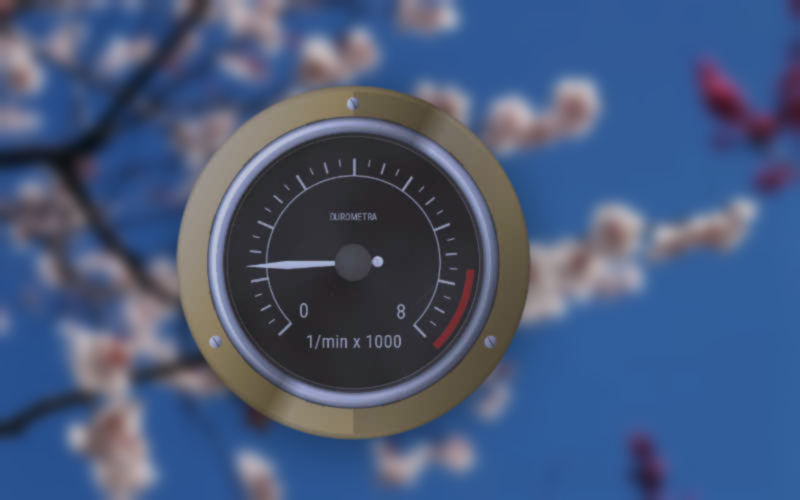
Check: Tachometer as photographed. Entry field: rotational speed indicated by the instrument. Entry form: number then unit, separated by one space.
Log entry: 1250 rpm
